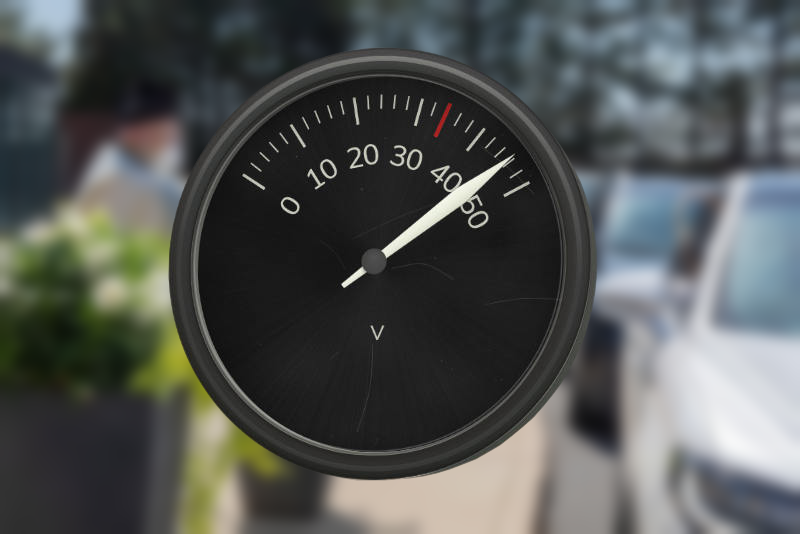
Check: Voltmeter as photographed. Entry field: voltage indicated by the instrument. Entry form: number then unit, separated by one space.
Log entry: 46 V
